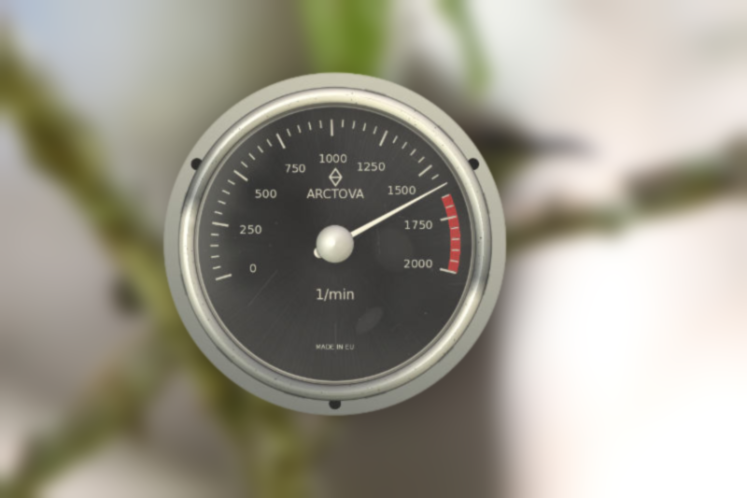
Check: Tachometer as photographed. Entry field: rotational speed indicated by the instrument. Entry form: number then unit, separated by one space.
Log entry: 1600 rpm
